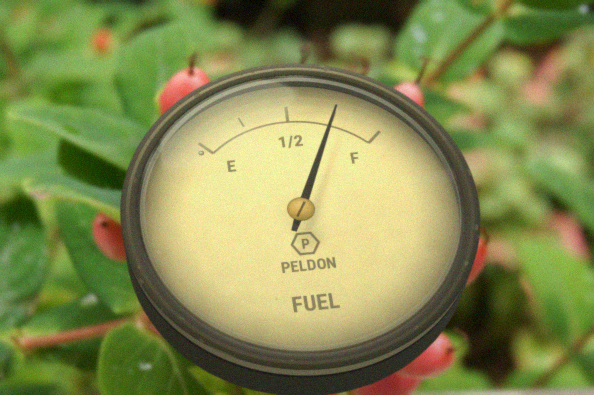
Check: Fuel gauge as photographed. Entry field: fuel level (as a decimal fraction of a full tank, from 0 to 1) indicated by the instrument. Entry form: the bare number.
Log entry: 0.75
